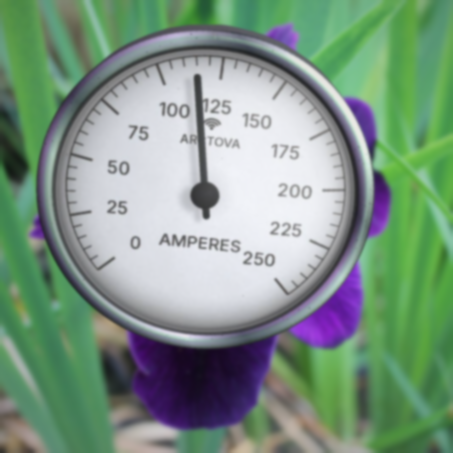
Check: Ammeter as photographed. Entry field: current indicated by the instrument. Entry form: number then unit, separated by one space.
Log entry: 115 A
